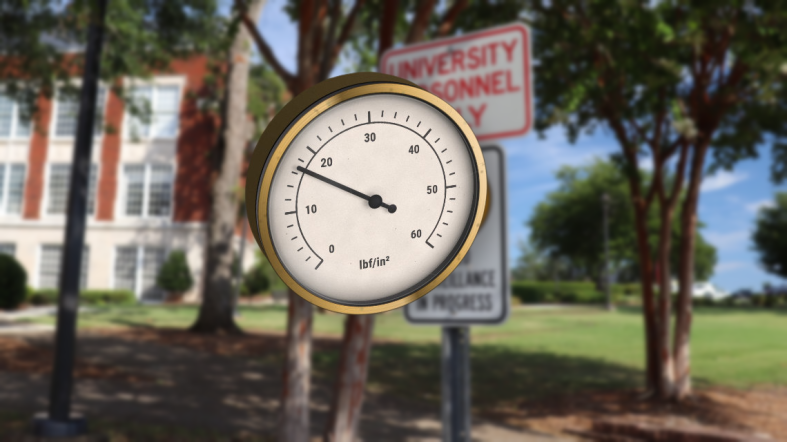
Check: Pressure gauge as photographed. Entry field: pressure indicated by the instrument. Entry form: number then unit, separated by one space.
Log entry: 17 psi
